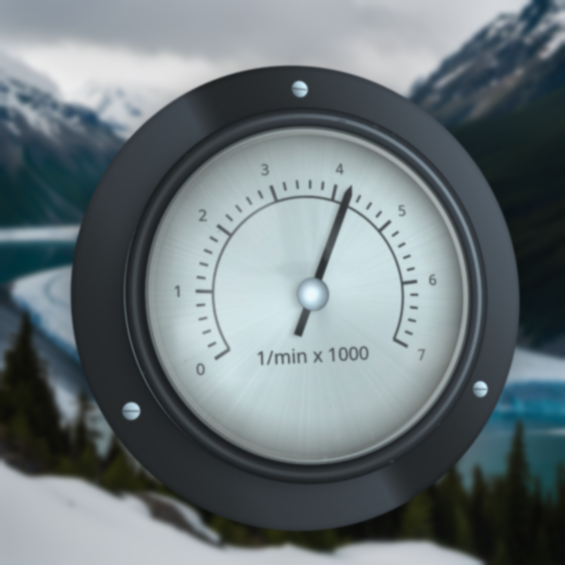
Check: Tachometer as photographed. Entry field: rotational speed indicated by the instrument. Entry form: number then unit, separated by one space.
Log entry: 4200 rpm
